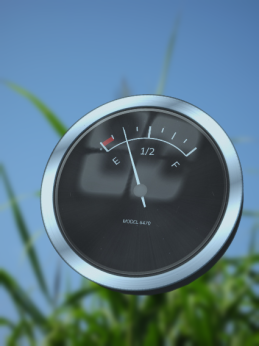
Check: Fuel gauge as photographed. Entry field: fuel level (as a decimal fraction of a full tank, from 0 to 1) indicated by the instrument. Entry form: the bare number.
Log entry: 0.25
